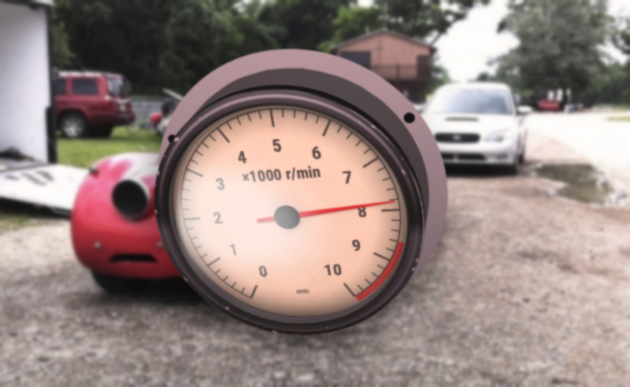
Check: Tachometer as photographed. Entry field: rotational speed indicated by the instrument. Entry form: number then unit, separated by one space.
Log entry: 7800 rpm
